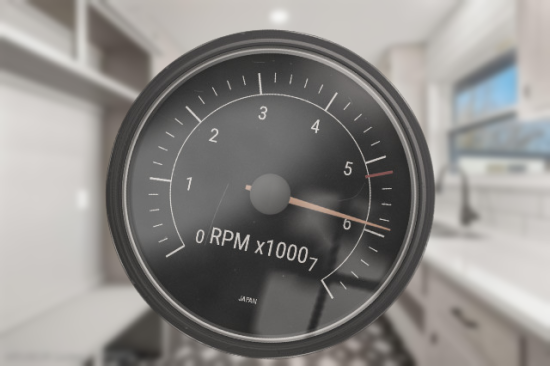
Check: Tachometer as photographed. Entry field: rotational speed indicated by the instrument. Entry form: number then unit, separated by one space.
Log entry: 5900 rpm
